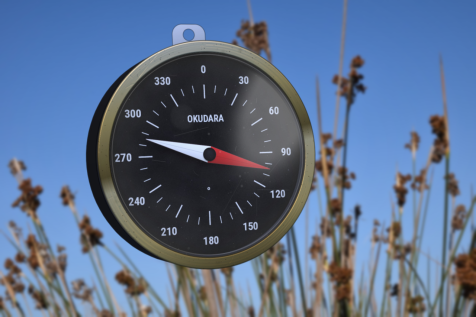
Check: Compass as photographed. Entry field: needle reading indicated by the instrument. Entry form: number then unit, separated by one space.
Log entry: 105 °
